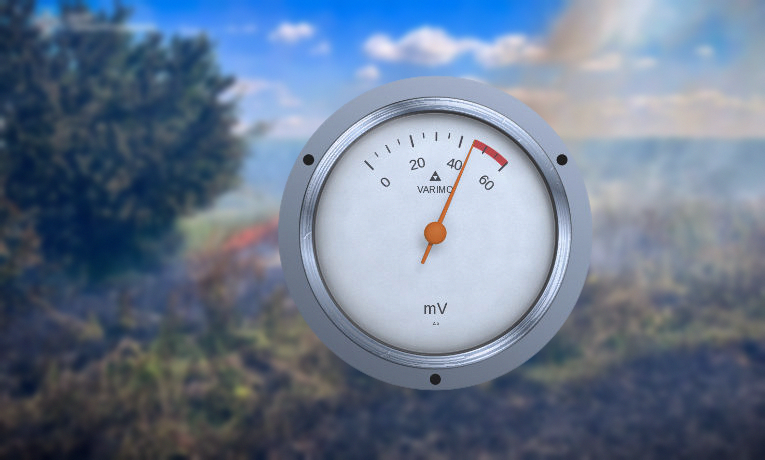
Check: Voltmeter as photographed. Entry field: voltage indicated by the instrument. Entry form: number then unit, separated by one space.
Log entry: 45 mV
